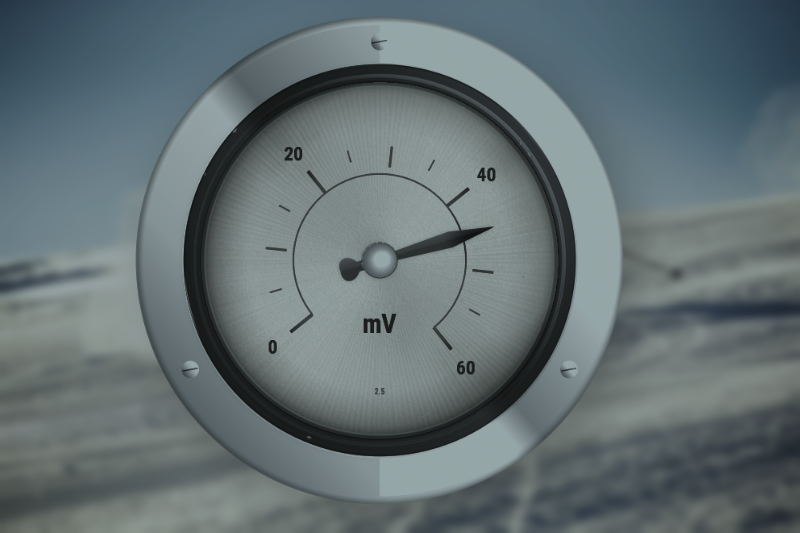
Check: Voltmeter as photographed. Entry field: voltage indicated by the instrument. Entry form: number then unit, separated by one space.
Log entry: 45 mV
